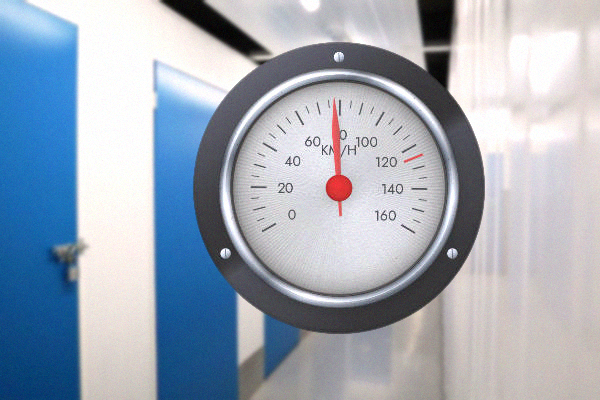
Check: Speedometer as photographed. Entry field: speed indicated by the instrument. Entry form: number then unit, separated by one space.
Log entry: 77.5 km/h
